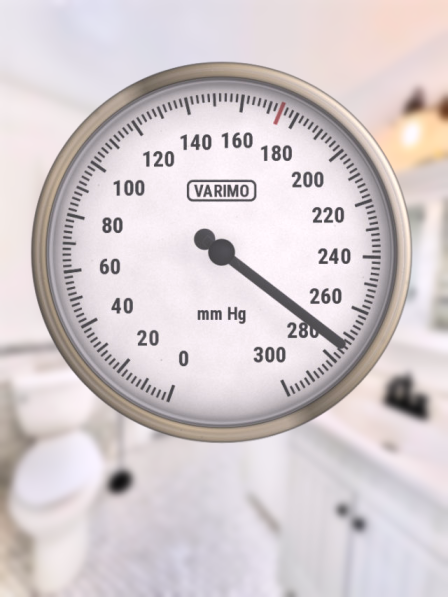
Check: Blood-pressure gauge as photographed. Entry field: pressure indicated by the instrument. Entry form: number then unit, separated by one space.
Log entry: 274 mmHg
